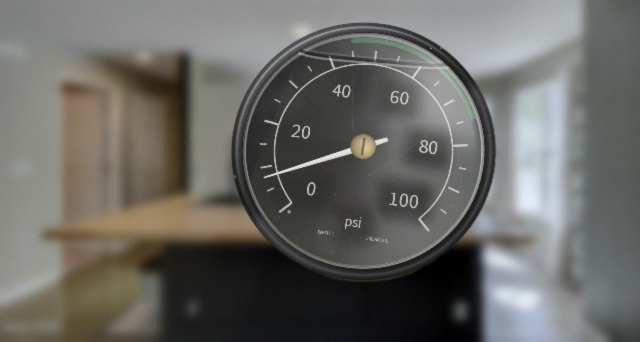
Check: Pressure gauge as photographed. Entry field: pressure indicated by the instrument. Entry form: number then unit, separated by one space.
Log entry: 7.5 psi
